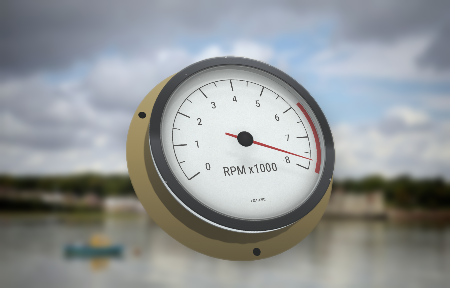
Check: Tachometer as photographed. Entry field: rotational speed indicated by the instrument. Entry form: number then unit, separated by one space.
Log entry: 7750 rpm
